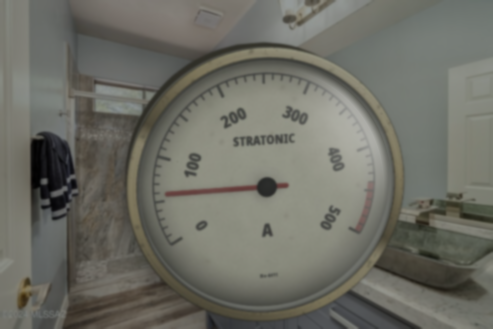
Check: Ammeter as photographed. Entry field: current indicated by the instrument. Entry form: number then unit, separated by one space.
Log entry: 60 A
